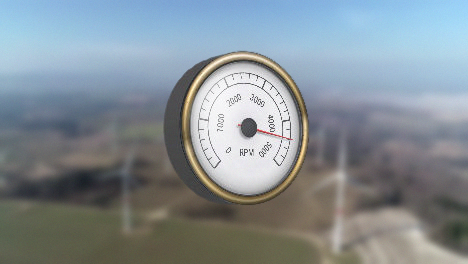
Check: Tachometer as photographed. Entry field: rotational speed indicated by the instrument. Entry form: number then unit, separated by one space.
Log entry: 4400 rpm
